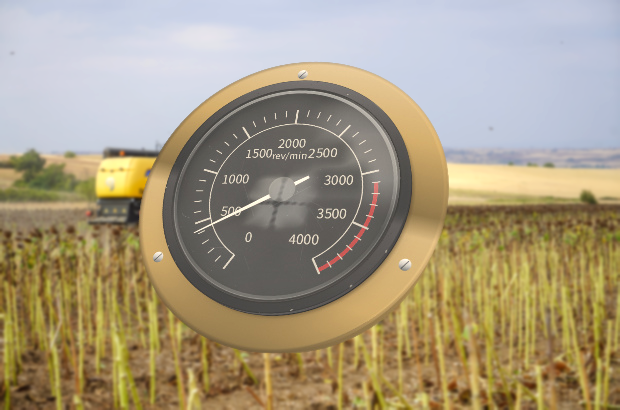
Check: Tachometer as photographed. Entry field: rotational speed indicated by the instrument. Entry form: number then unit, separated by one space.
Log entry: 400 rpm
